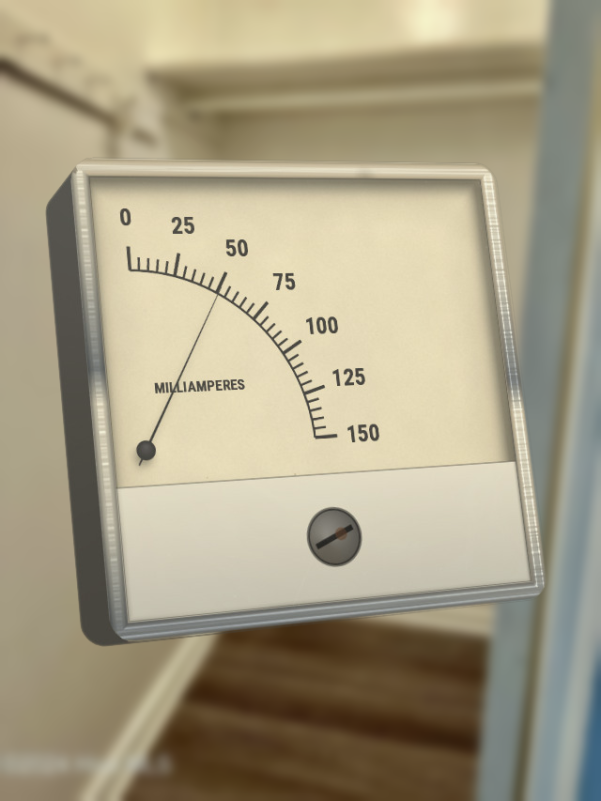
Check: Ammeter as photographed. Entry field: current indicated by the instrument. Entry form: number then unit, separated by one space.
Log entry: 50 mA
